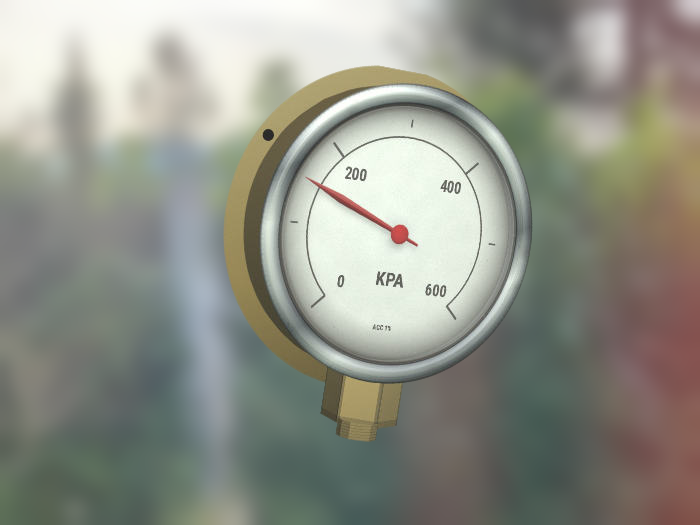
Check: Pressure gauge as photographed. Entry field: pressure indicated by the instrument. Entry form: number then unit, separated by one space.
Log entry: 150 kPa
